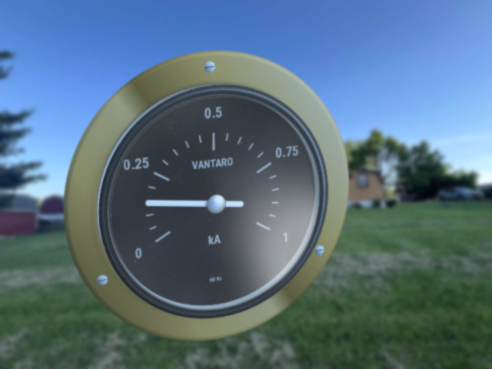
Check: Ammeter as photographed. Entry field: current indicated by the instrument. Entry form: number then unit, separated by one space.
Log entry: 0.15 kA
